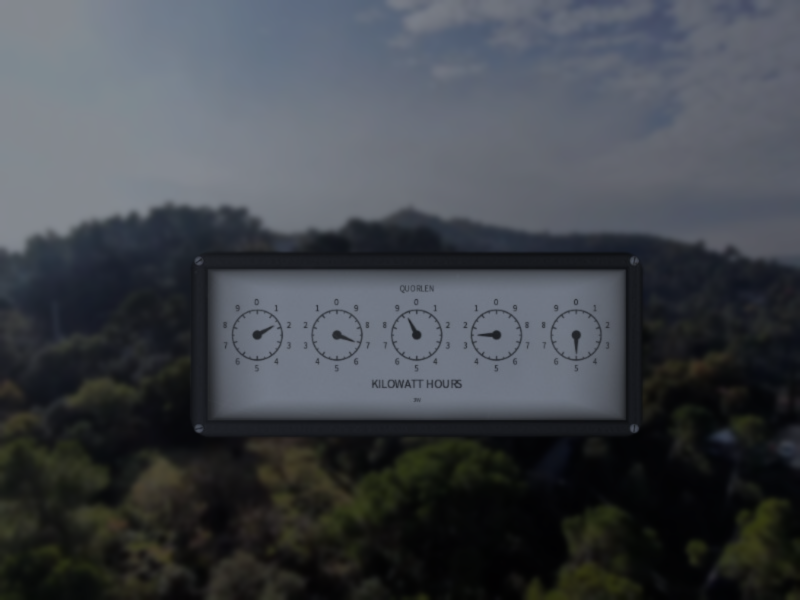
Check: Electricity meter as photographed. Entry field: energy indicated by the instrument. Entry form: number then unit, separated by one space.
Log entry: 16925 kWh
